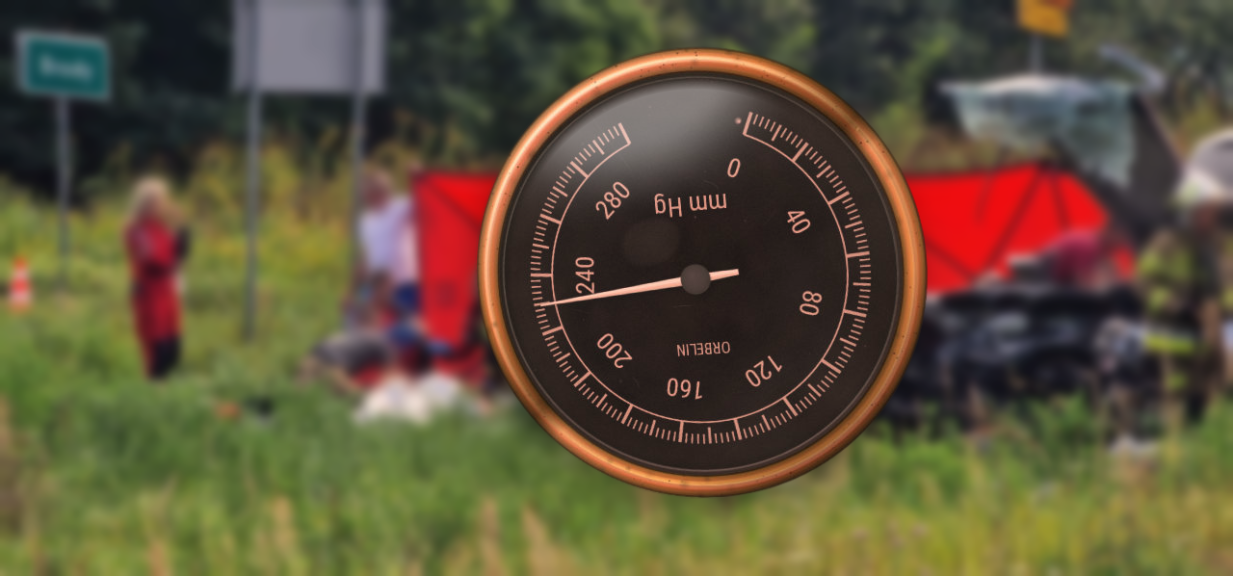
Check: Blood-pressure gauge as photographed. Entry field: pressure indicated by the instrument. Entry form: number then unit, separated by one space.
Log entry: 230 mmHg
